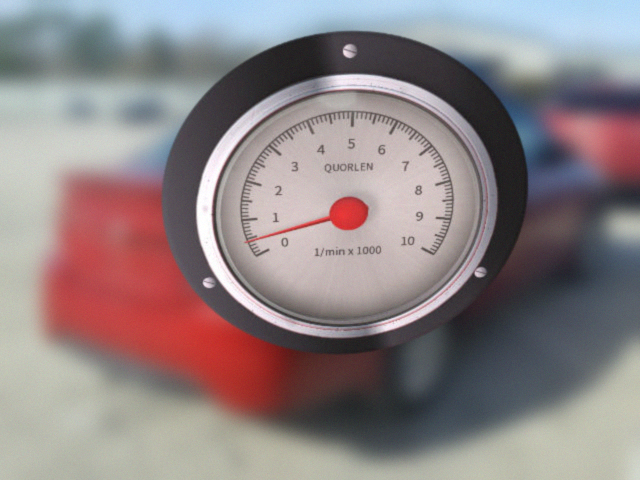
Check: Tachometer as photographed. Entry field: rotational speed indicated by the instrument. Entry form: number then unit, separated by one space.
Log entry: 500 rpm
